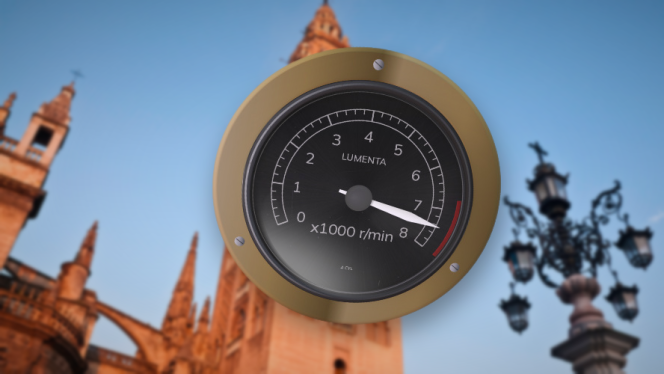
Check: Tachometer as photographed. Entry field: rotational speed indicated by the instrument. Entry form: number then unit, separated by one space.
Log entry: 7400 rpm
